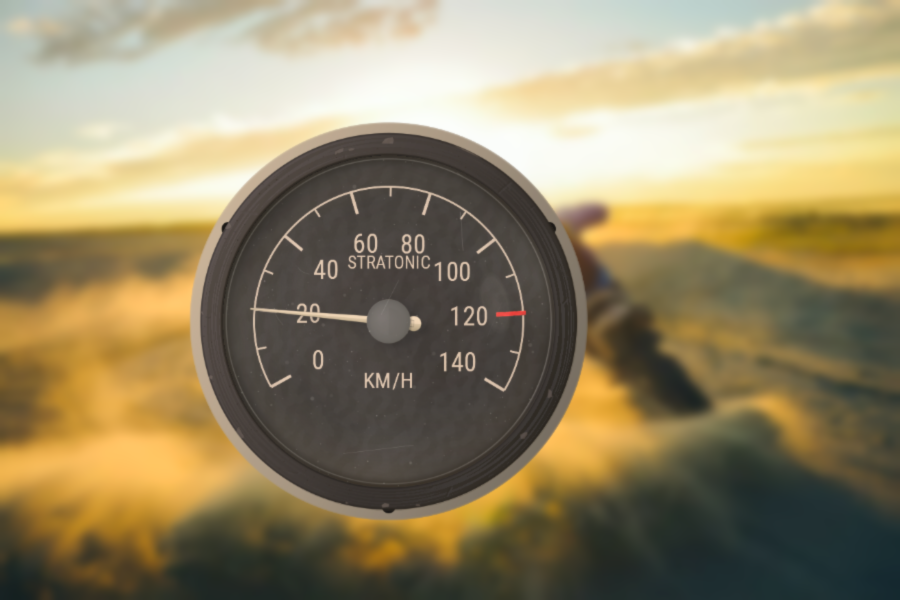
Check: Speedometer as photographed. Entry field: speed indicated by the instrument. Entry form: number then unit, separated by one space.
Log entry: 20 km/h
